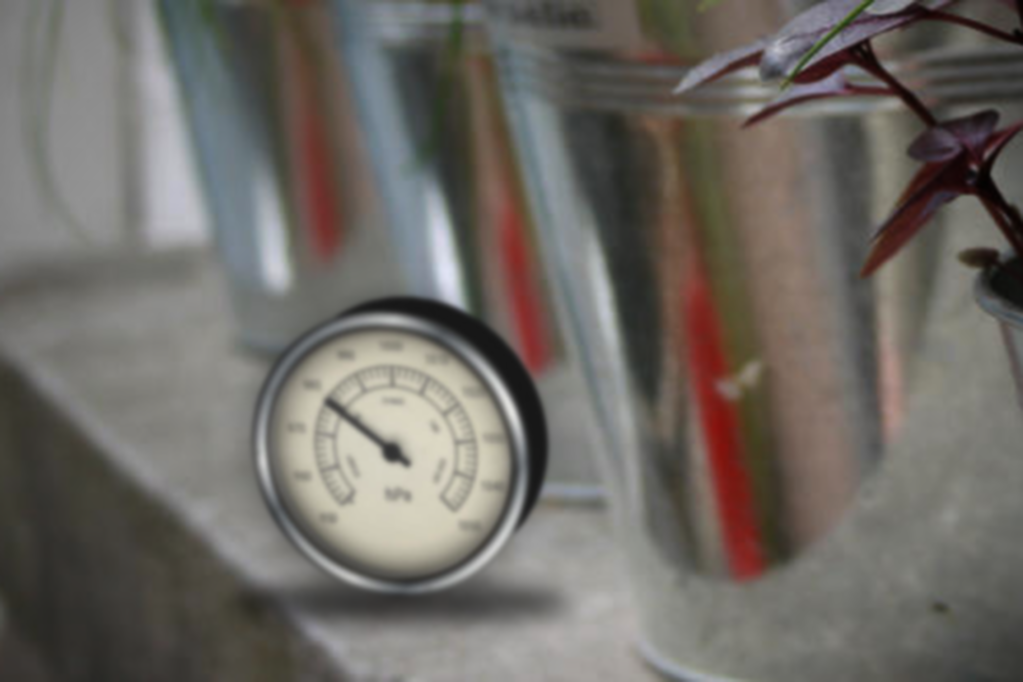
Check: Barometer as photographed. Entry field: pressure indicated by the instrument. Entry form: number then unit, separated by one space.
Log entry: 980 hPa
